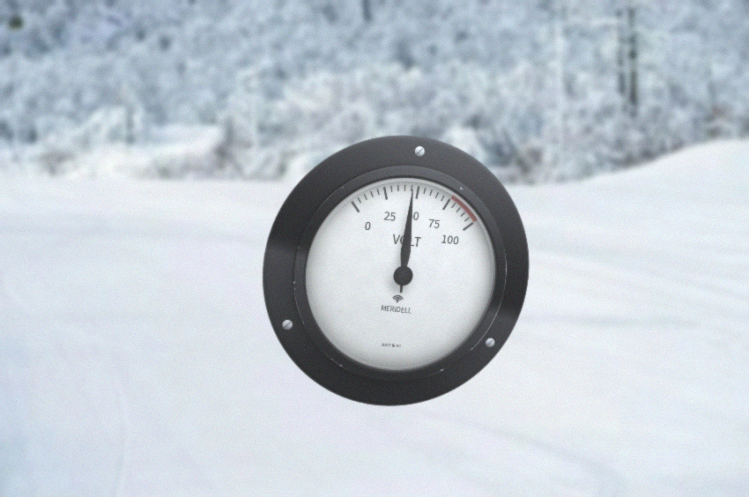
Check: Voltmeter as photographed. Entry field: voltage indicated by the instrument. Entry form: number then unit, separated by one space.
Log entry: 45 V
